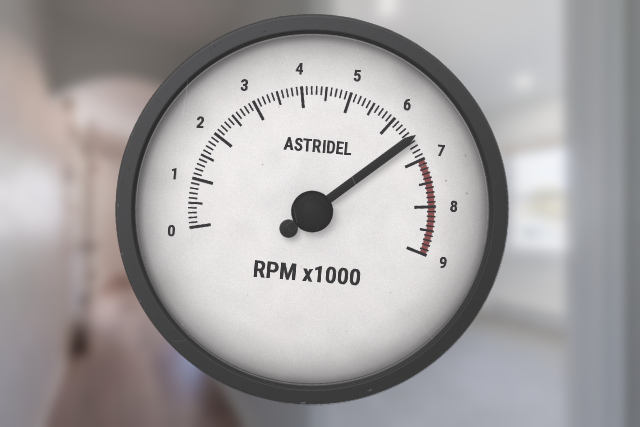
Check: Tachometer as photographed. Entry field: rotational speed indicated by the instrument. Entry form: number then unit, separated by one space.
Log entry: 6500 rpm
